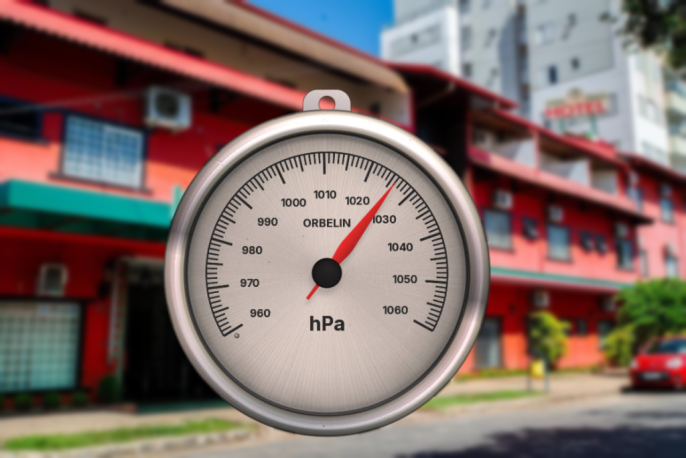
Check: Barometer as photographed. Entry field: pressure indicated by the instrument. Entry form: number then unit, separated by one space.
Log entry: 1026 hPa
